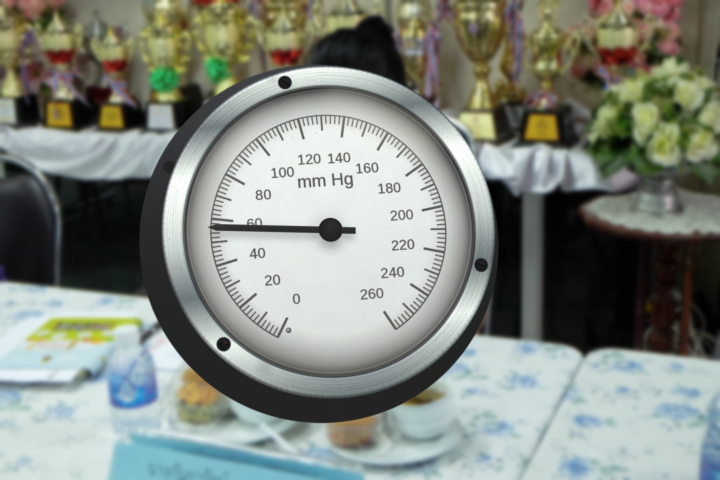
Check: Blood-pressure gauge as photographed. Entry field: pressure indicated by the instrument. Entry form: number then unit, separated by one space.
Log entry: 56 mmHg
